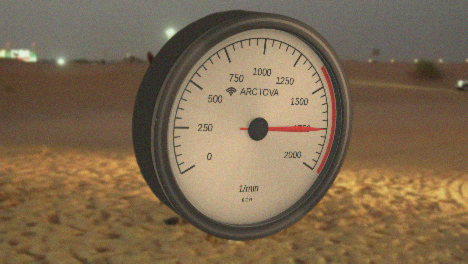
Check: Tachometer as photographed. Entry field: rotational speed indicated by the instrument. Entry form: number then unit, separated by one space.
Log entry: 1750 rpm
